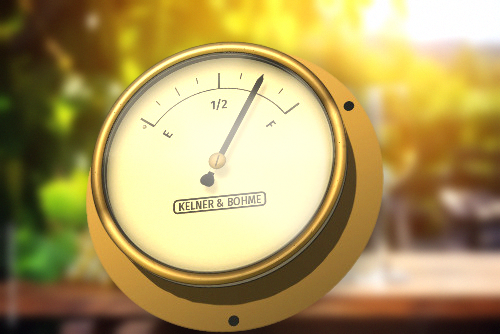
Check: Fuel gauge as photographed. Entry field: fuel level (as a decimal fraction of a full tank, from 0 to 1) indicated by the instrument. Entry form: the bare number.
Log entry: 0.75
